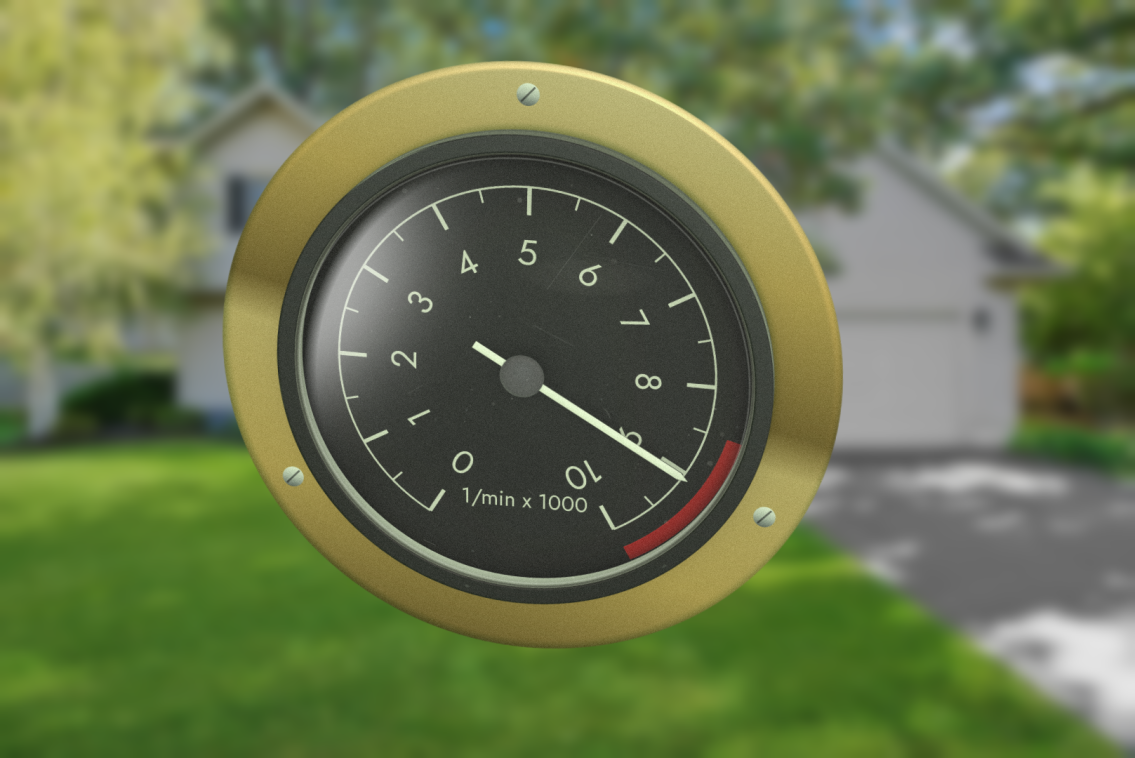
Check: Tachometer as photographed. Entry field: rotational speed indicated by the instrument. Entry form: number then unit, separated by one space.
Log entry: 9000 rpm
